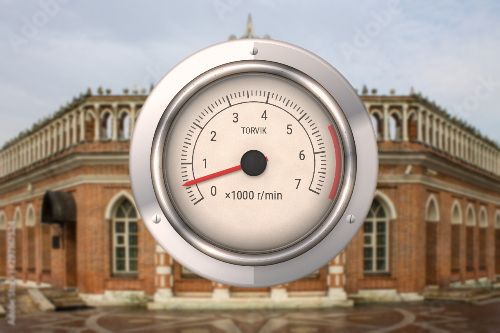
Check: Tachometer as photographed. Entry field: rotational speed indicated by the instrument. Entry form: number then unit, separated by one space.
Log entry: 500 rpm
